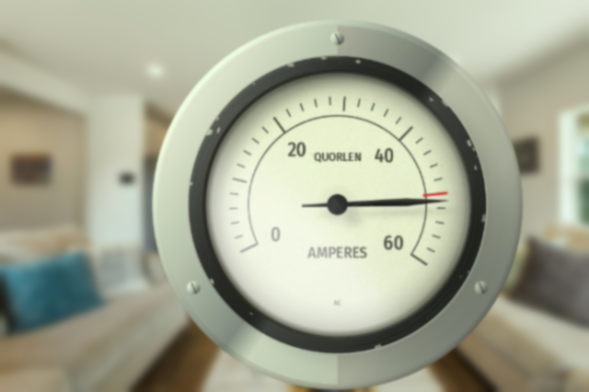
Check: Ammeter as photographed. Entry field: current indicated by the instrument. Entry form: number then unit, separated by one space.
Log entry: 51 A
